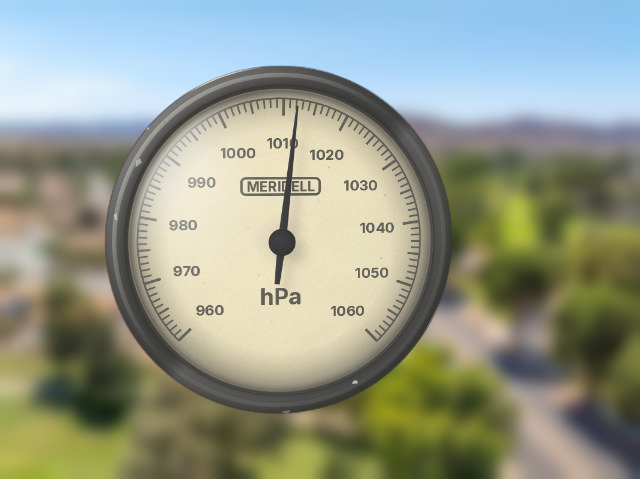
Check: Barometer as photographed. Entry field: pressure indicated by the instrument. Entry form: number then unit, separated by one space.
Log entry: 1012 hPa
